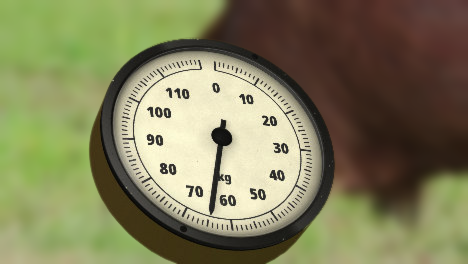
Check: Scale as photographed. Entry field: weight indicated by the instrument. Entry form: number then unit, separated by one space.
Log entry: 65 kg
